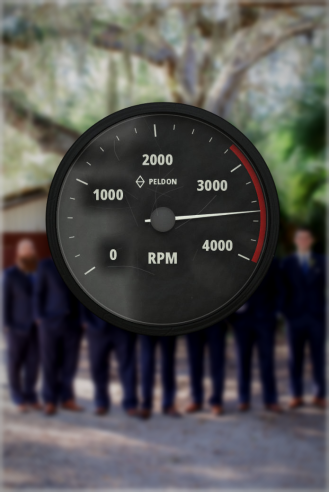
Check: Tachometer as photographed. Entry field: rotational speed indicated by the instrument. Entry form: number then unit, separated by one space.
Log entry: 3500 rpm
